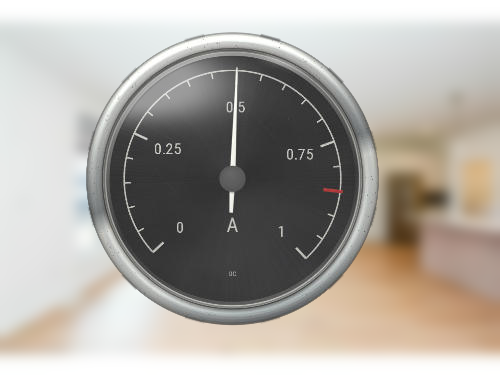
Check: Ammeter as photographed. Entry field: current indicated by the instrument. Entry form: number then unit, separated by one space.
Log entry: 0.5 A
